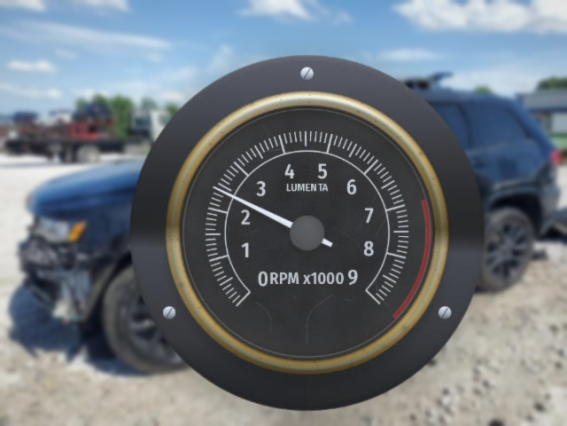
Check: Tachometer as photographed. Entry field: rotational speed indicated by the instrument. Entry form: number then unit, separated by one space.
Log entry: 2400 rpm
